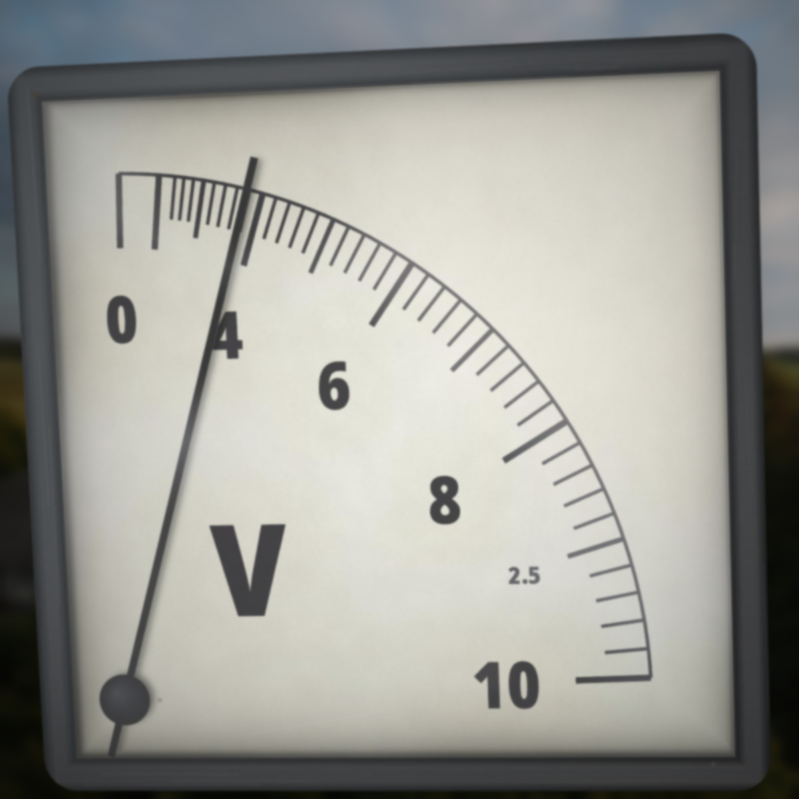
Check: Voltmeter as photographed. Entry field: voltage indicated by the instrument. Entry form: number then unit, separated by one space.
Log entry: 3.8 V
